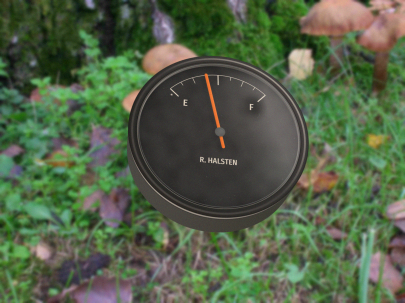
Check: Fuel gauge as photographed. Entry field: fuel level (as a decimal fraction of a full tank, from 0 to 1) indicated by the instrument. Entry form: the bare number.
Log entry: 0.375
